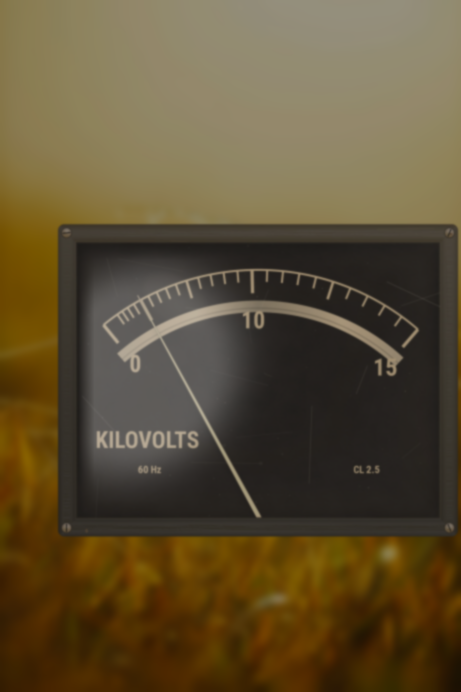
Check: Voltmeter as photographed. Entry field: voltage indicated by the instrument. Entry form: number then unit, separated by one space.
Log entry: 5 kV
